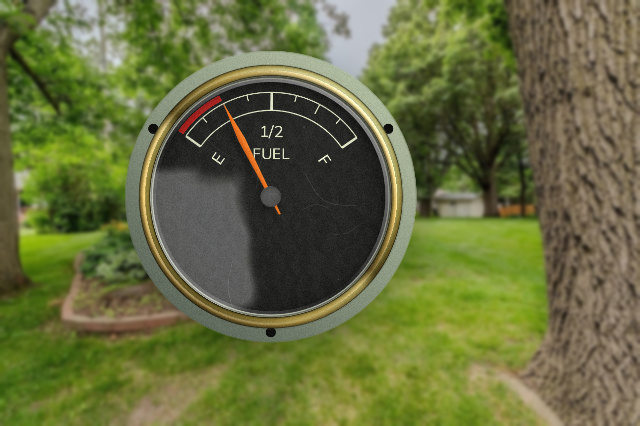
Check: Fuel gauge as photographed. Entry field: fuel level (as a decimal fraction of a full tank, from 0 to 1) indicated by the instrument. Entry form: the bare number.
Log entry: 0.25
